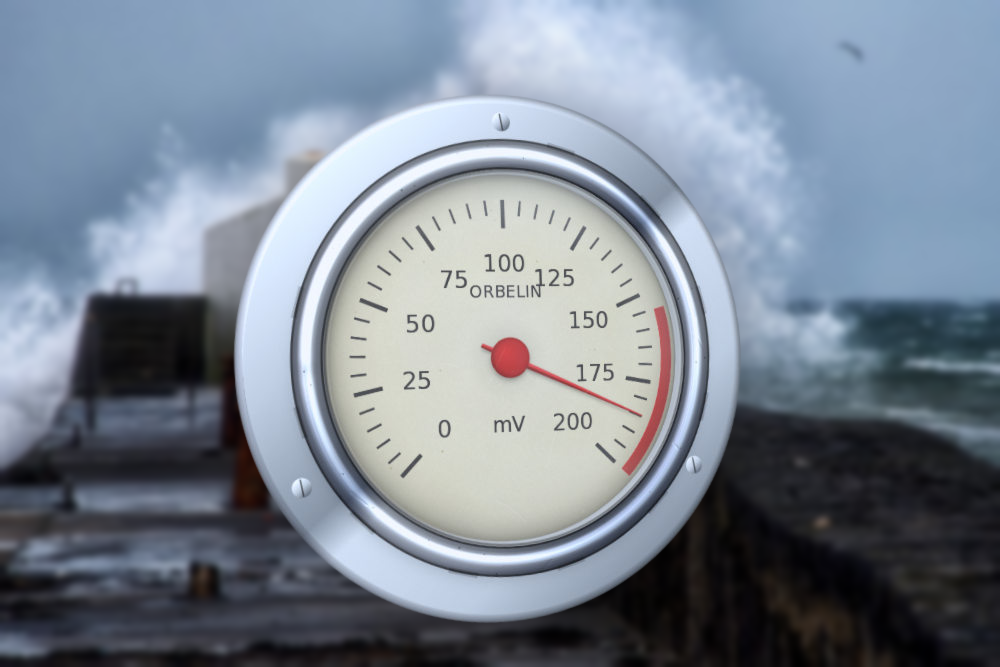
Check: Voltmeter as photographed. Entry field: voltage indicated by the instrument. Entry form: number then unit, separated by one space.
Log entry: 185 mV
